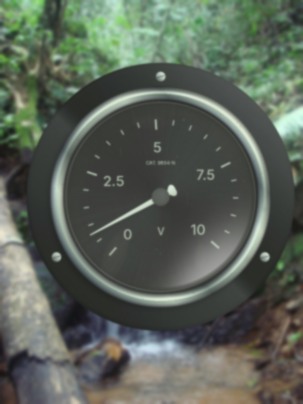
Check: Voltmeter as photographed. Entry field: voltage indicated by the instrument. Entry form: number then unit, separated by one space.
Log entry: 0.75 V
